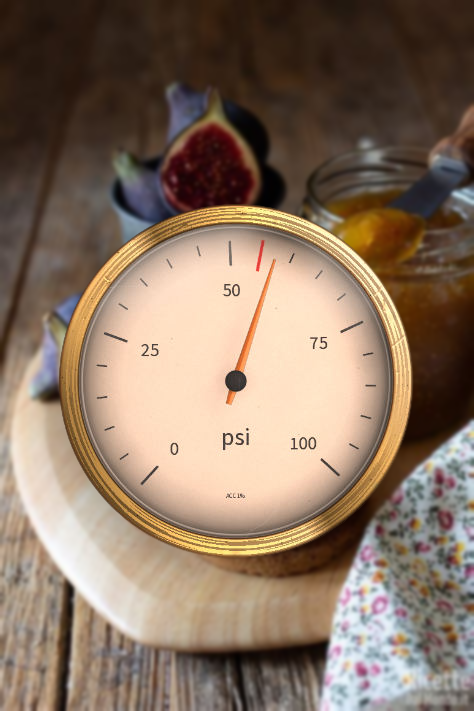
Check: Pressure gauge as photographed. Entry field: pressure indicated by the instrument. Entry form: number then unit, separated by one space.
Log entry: 57.5 psi
